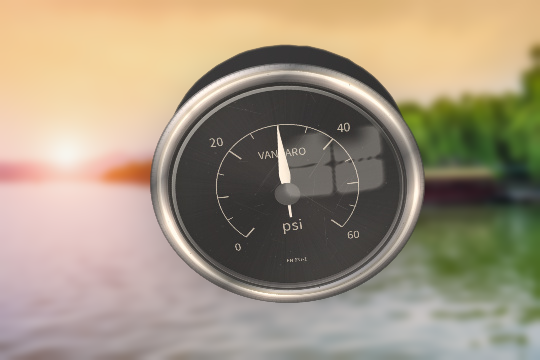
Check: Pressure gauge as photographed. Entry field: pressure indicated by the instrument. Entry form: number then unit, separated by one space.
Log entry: 30 psi
